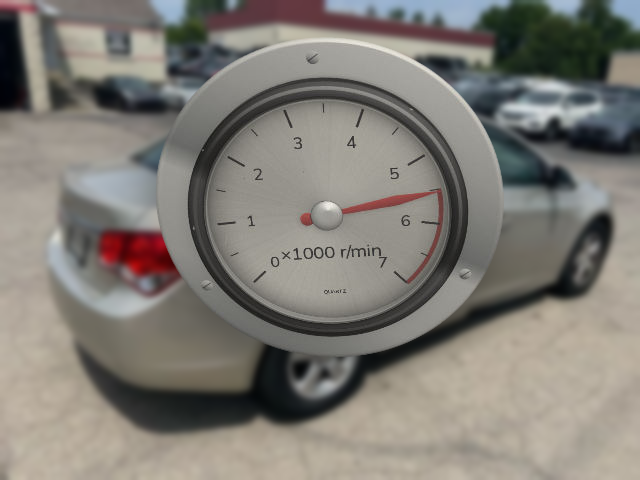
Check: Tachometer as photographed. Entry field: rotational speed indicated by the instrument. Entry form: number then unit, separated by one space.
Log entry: 5500 rpm
